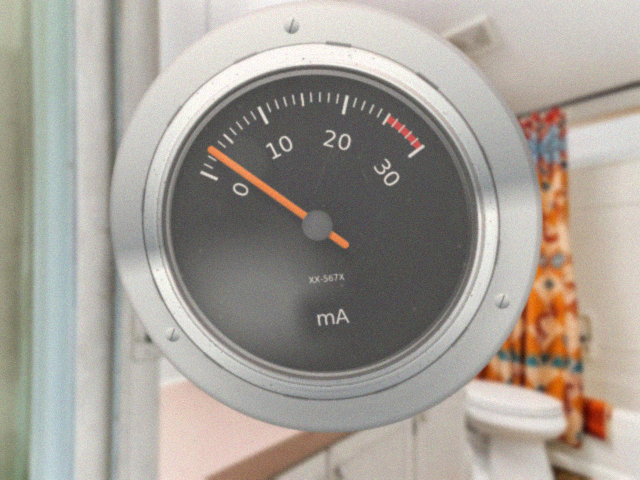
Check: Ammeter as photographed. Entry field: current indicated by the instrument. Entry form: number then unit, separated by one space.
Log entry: 3 mA
